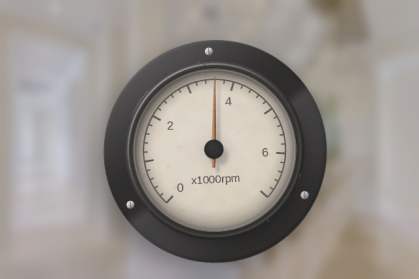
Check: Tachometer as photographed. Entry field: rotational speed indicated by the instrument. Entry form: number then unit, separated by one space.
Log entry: 3600 rpm
